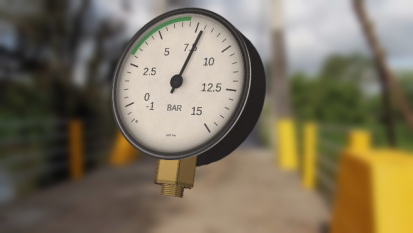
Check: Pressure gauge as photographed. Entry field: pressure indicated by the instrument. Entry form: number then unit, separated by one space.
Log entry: 8 bar
